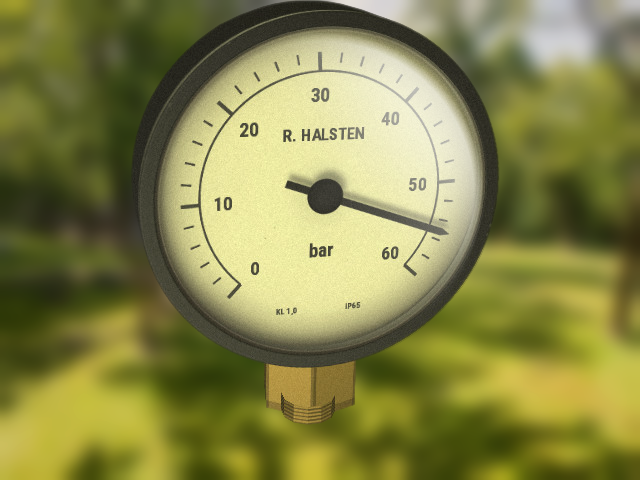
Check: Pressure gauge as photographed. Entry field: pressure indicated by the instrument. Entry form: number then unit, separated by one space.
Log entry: 55 bar
